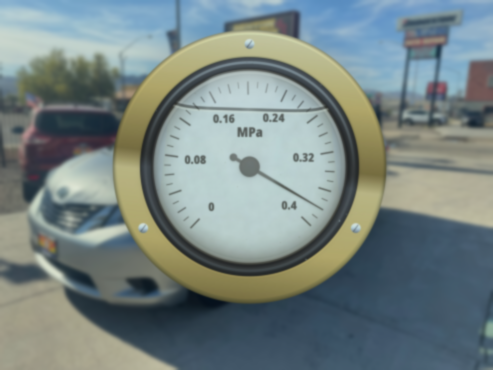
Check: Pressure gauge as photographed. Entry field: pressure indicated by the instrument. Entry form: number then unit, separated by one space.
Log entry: 0.38 MPa
